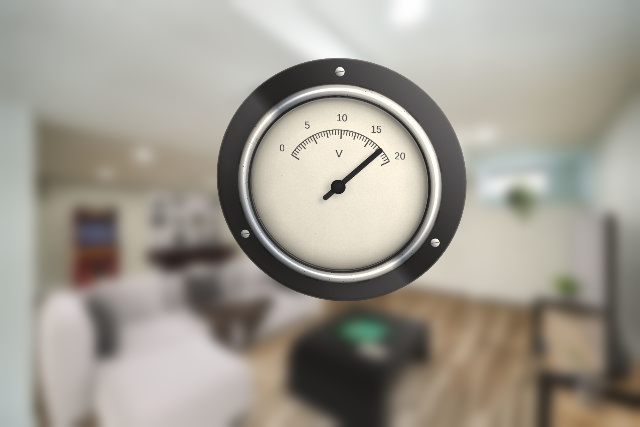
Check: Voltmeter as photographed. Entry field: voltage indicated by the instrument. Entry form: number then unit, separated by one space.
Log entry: 17.5 V
